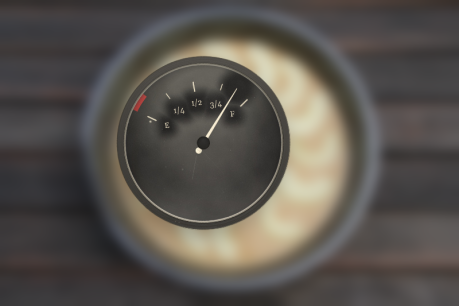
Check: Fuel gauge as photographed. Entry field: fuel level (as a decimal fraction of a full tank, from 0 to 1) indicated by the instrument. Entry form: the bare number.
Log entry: 0.875
